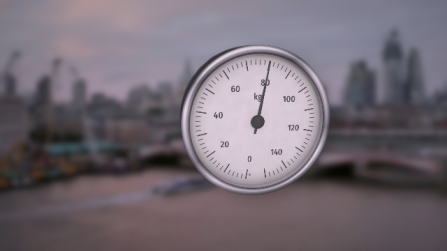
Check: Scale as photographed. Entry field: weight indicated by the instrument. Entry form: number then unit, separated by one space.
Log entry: 80 kg
